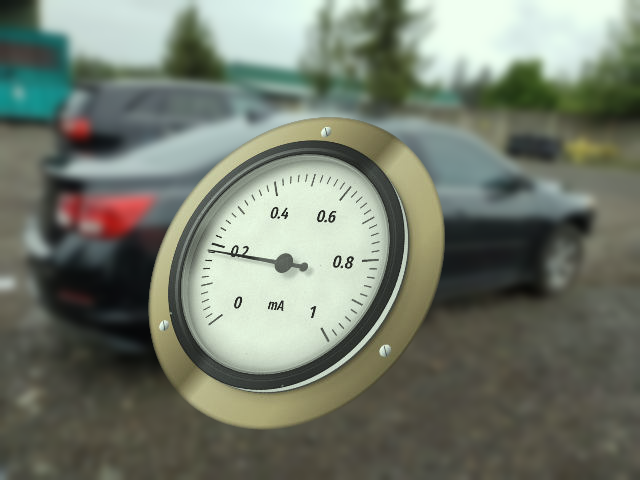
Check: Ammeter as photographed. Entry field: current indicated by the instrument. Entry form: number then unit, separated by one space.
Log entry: 0.18 mA
